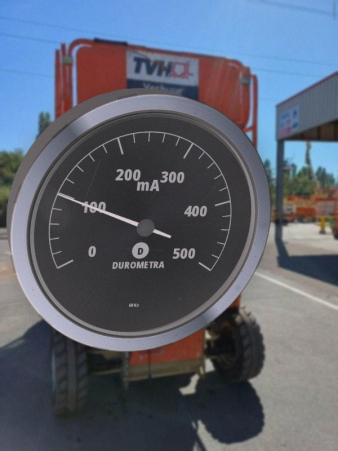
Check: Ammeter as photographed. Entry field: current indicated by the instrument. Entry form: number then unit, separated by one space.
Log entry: 100 mA
